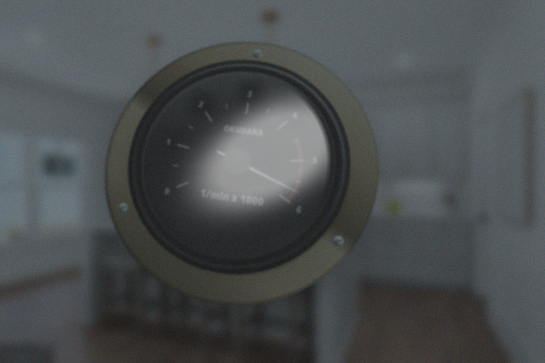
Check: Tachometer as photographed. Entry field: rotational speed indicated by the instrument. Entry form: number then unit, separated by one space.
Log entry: 5750 rpm
